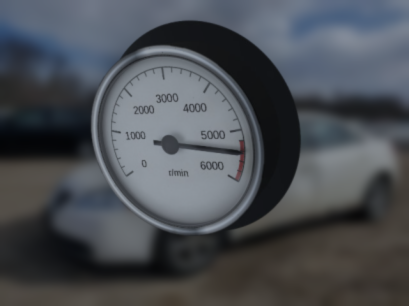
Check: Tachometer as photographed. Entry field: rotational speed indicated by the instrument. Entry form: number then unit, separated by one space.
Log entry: 5400 rpm
